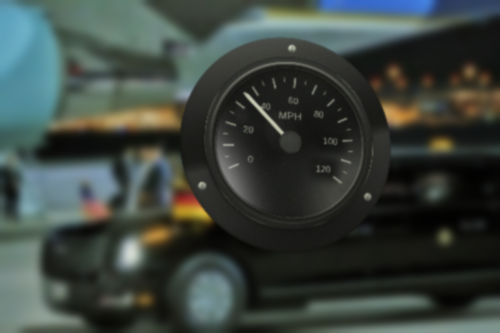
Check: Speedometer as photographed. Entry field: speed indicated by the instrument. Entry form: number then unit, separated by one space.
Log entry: 35 mph
